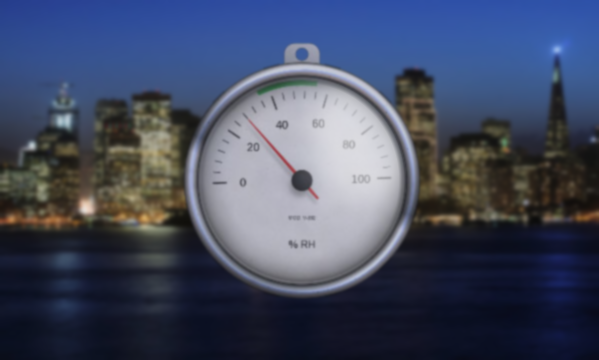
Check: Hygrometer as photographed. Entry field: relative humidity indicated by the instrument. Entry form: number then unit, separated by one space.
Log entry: 28 %
